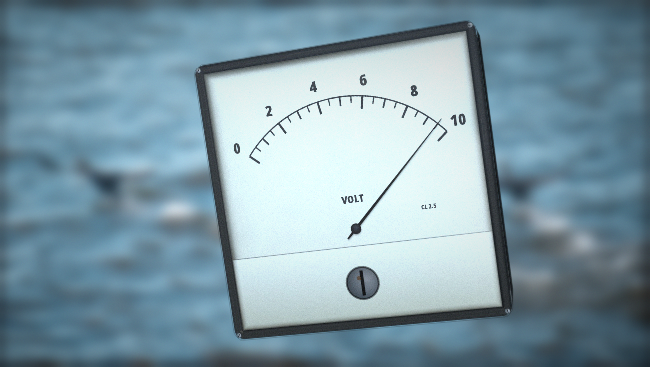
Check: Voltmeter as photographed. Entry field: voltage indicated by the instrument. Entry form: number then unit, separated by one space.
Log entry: 9.5 V
